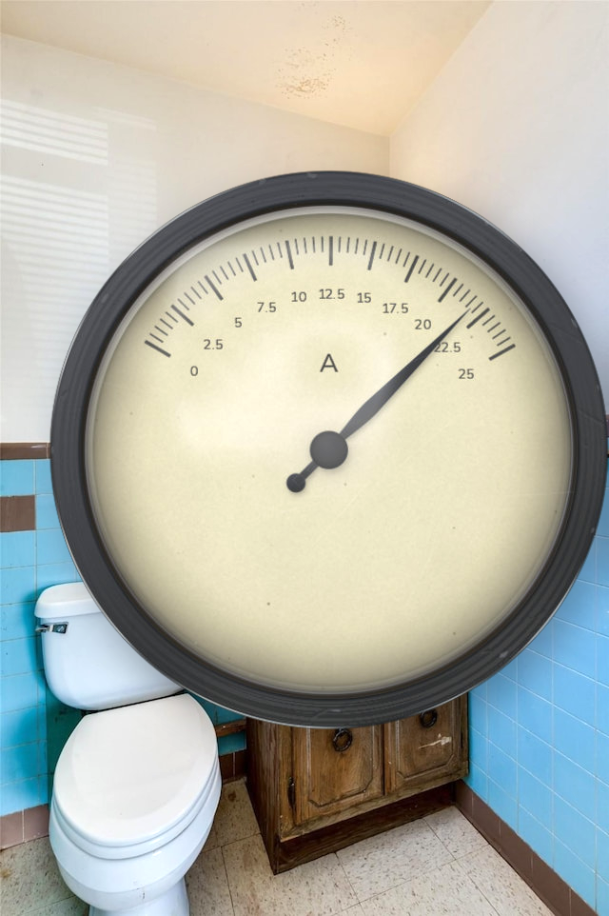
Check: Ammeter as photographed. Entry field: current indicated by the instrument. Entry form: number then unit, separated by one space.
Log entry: 21.75 A
